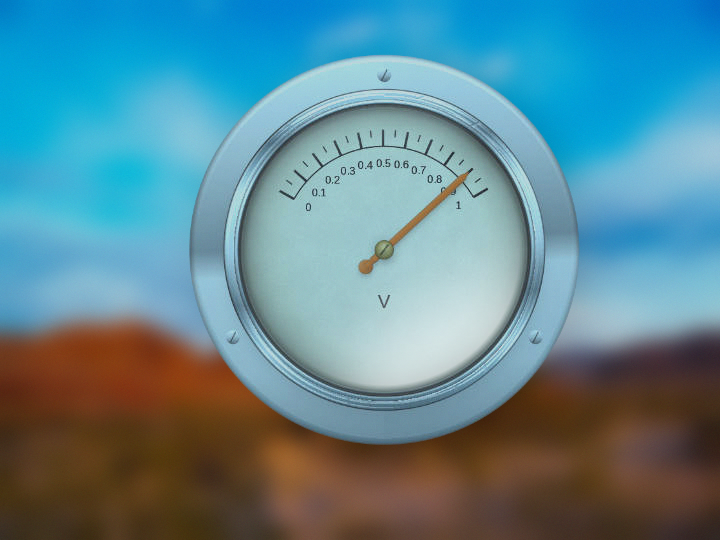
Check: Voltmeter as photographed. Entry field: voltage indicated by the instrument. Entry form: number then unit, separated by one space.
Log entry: 0.9 V
